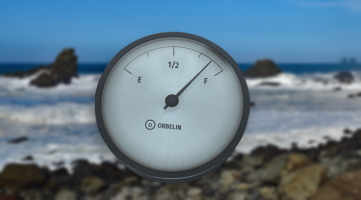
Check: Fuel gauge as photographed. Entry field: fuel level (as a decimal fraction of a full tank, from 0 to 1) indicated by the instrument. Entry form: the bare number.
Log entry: 0.875
